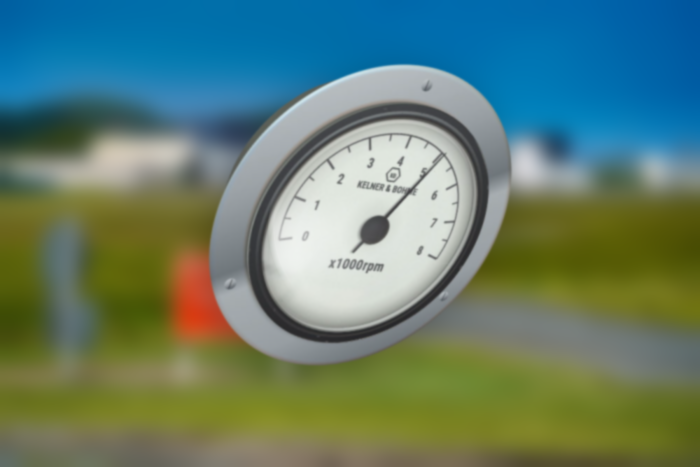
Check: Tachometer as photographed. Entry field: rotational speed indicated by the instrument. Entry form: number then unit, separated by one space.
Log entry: 5000 rpm
